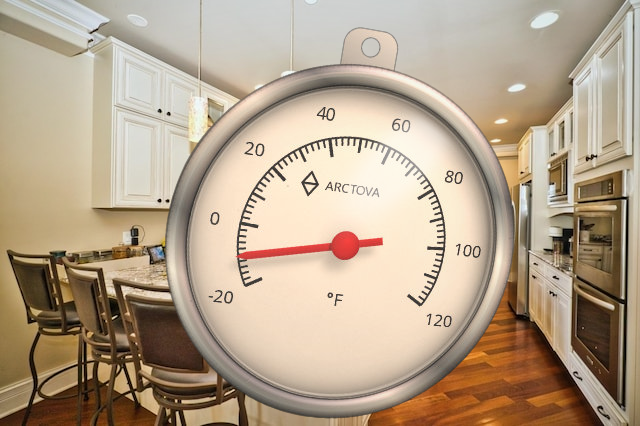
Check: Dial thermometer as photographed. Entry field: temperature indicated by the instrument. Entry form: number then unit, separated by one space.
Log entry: -10 °F
